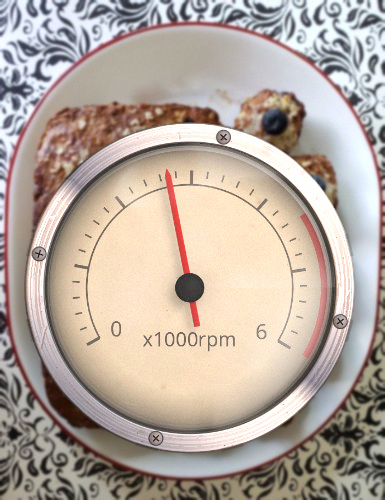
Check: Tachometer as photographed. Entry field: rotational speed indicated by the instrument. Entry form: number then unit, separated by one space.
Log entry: 2700 rpm
